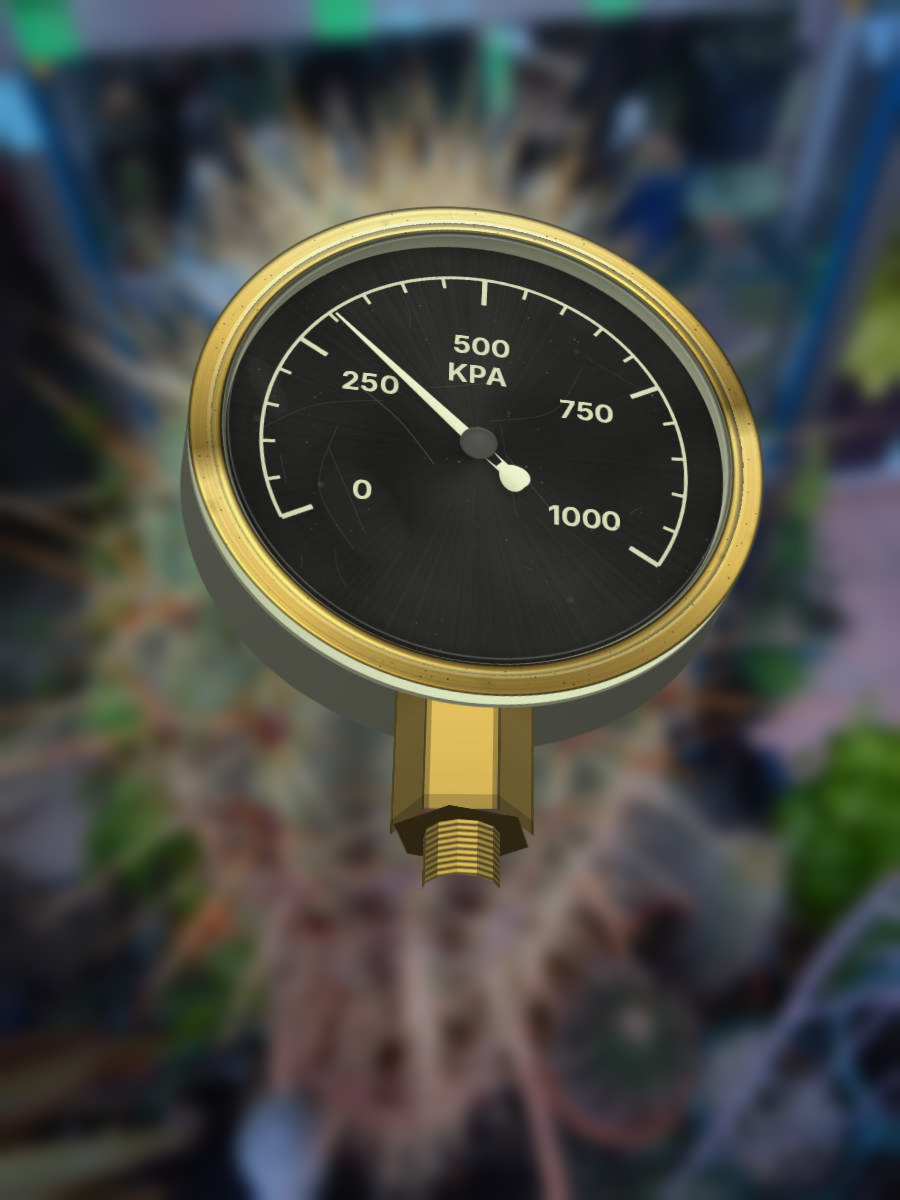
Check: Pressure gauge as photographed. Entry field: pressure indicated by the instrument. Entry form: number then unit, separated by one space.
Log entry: 300 kPa
